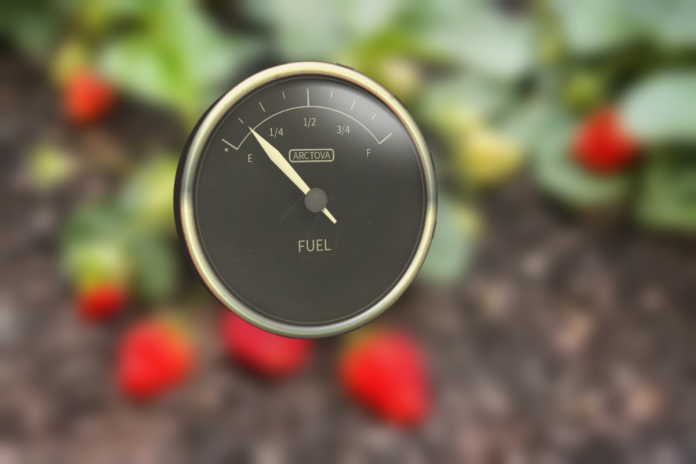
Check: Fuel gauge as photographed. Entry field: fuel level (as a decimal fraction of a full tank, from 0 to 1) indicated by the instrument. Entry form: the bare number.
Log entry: 0.125
